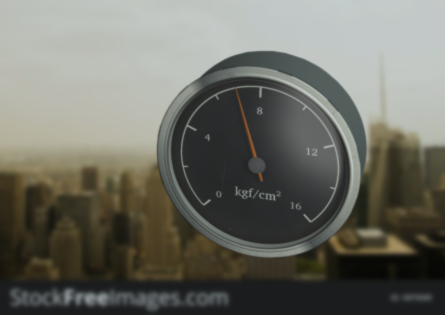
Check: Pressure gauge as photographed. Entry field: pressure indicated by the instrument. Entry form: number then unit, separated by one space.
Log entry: 7 kg/cm²
